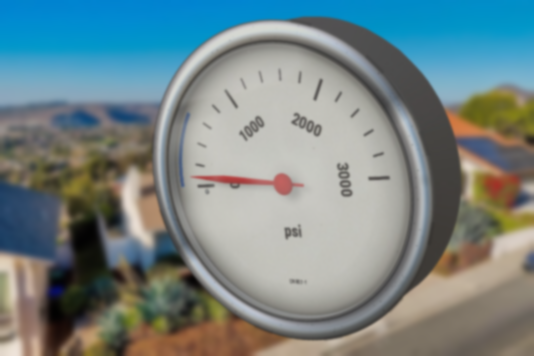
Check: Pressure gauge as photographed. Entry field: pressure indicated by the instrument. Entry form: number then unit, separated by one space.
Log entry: 100 psi
